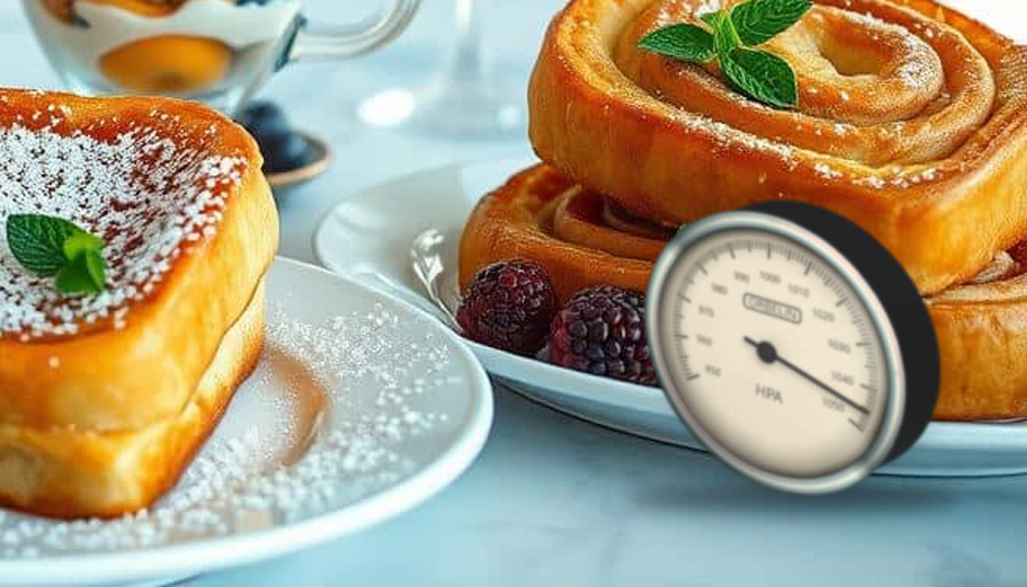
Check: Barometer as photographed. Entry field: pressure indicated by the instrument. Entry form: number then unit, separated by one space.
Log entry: 1045 hPa
